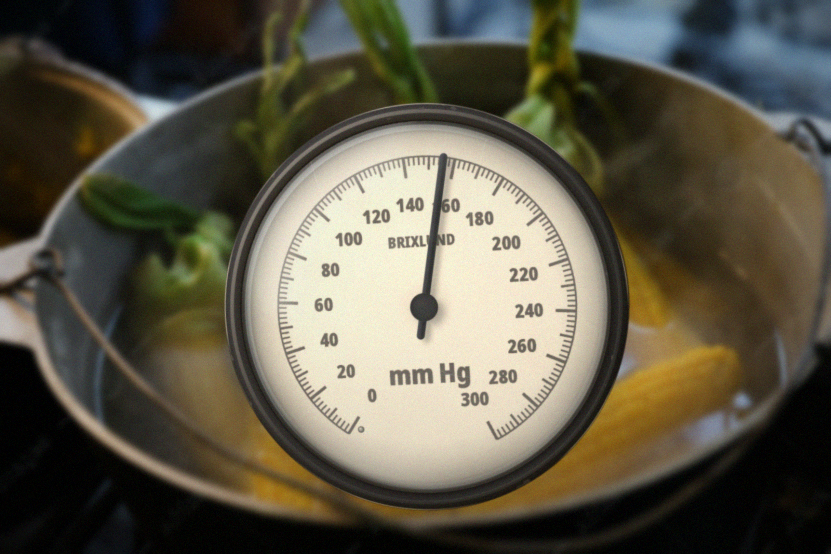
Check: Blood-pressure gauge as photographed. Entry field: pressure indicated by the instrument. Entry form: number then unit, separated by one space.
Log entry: 156 mmHg
